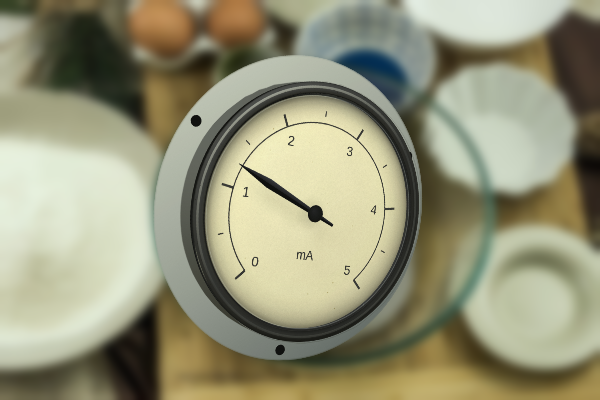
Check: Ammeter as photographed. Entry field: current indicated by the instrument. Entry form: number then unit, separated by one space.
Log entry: 1.25 mA
